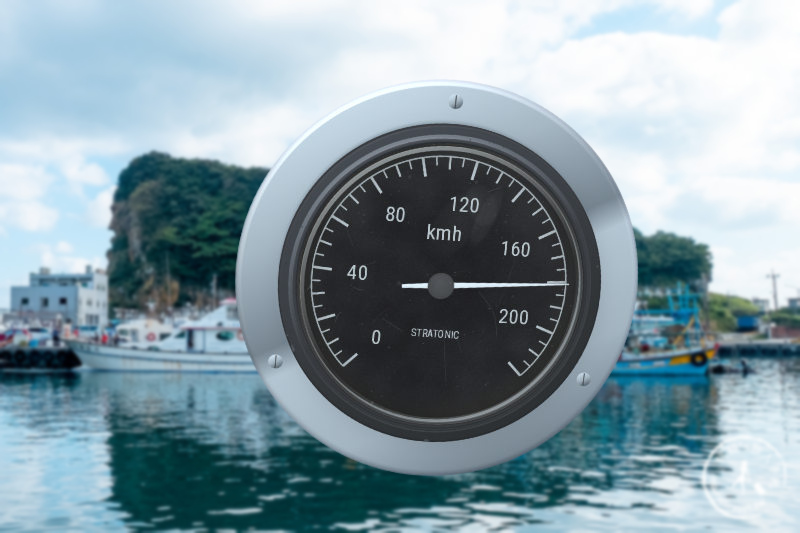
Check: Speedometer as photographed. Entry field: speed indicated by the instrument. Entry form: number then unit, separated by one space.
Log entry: 180 km/h
